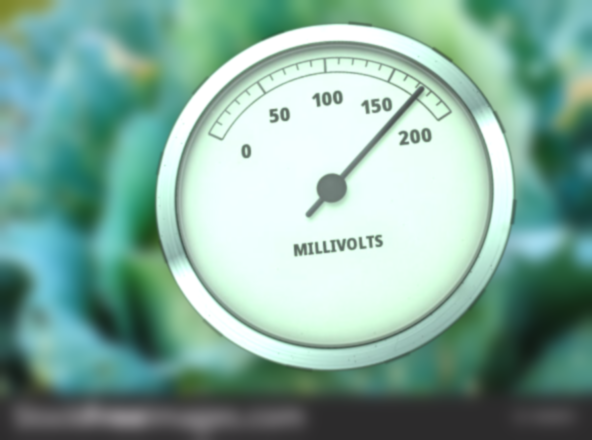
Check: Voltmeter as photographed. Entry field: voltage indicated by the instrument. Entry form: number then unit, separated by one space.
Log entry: 175 mV
